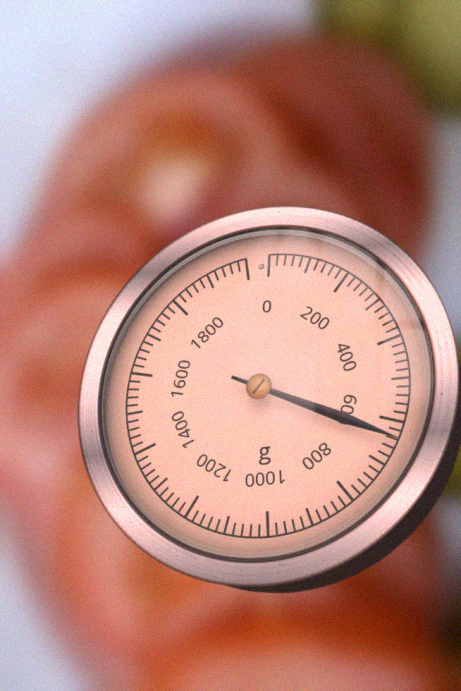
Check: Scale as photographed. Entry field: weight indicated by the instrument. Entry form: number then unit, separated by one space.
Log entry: 640 g
